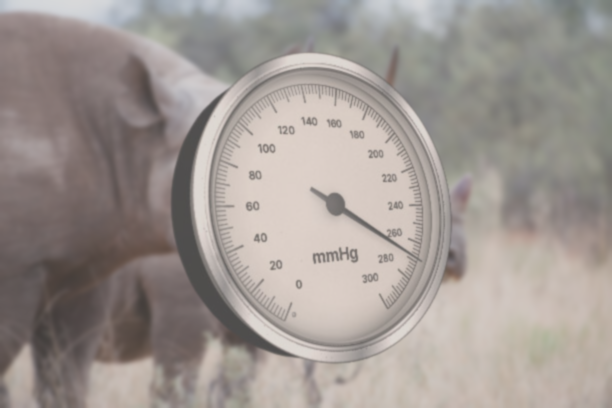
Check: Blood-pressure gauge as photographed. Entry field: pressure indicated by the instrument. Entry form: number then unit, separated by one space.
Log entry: 270 mmHg
